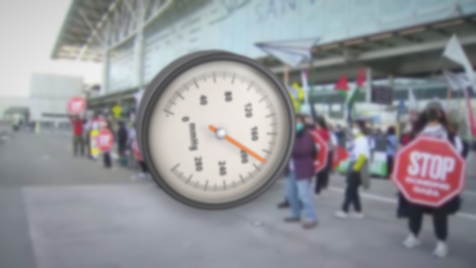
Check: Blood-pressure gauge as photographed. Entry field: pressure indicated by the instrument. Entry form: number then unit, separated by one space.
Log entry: 190 mmHg
